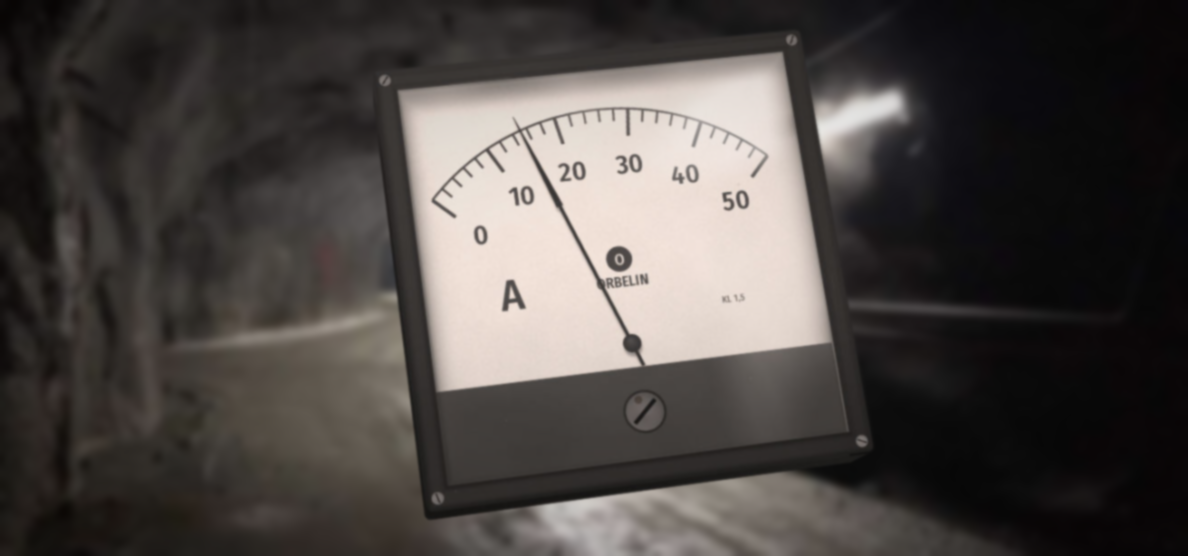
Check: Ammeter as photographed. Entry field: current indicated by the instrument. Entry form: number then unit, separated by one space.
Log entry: 15 A
